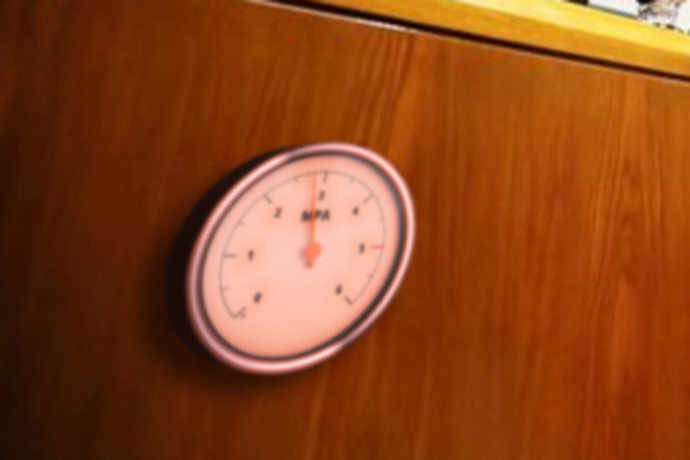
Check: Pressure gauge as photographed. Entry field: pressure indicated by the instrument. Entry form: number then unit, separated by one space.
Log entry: 2.75 MPa
